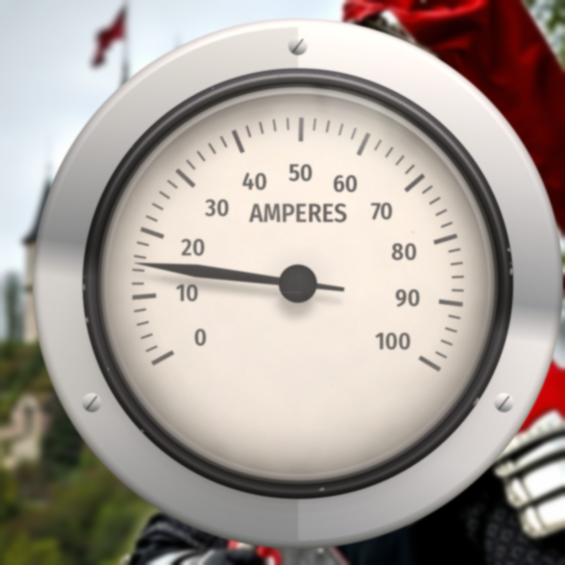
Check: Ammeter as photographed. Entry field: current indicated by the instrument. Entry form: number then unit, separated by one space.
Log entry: 15 A
